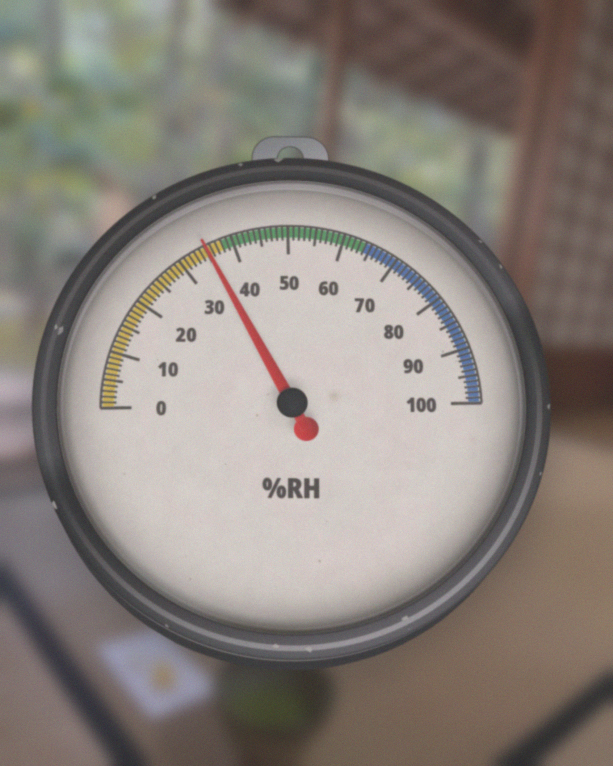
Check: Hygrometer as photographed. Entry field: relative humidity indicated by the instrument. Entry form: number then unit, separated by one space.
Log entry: 35 %
